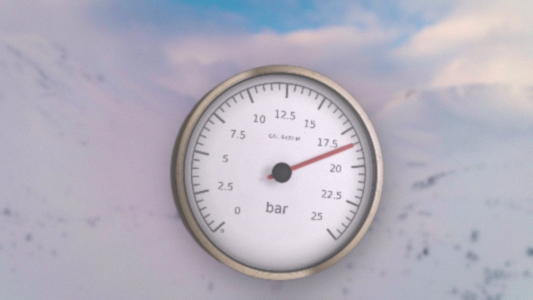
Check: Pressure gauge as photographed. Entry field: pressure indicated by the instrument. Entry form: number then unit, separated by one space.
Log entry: 18.5 bar
